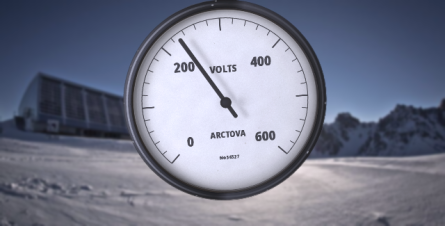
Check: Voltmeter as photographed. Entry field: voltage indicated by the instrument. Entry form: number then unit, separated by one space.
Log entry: 230 V
